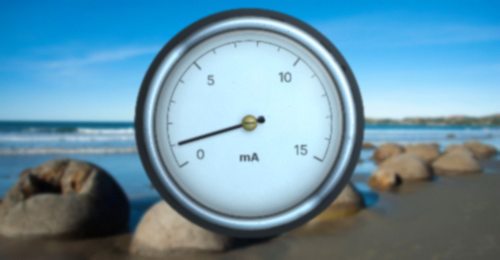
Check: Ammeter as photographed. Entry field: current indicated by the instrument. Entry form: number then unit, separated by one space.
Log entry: 1 mA
